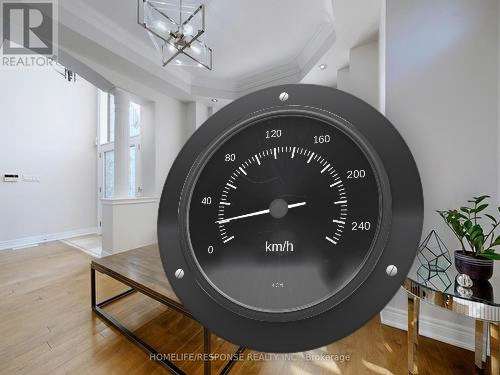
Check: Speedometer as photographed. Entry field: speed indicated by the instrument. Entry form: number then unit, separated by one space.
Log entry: 20 km/h
